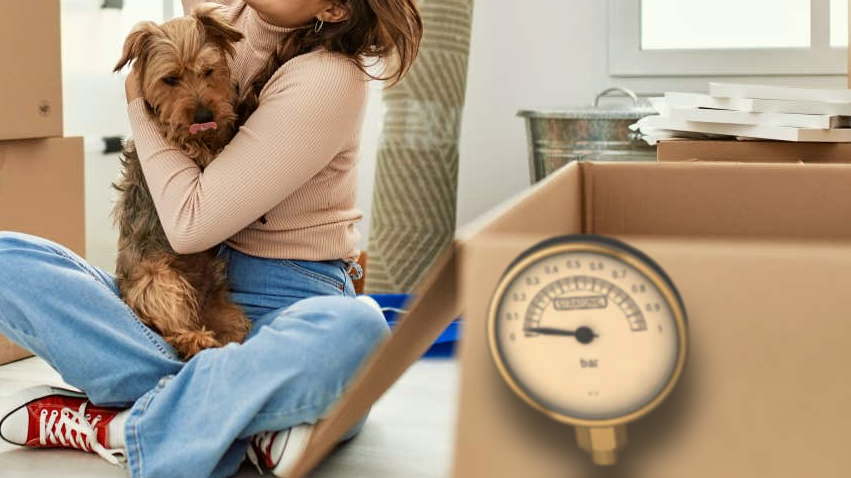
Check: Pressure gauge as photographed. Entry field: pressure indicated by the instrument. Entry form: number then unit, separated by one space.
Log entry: 0.05 bar
